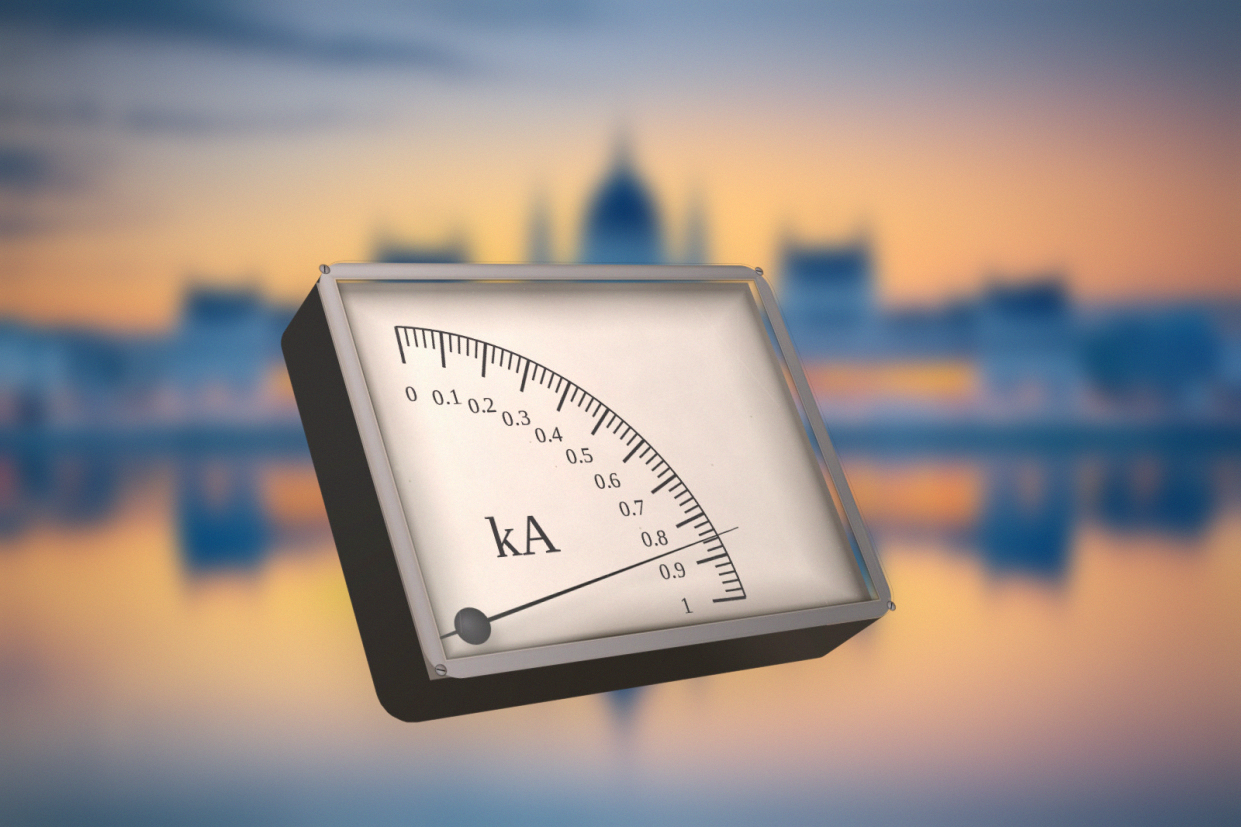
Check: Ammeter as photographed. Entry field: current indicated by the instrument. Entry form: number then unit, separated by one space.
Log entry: 0.86 kA
